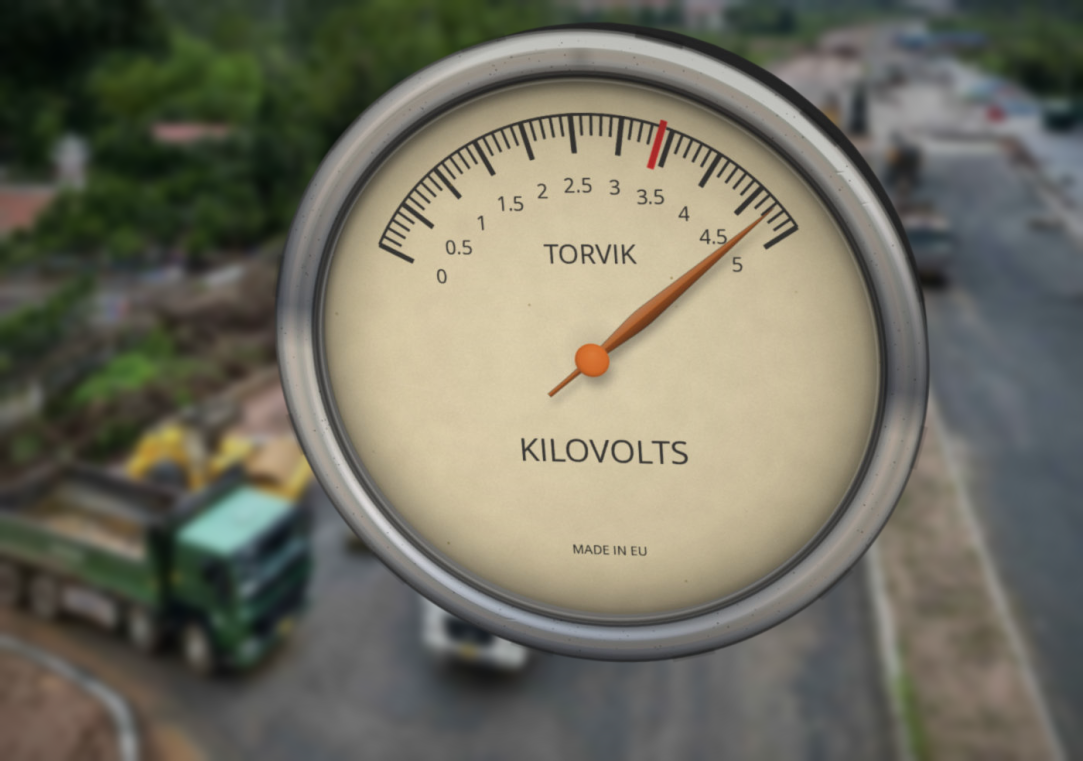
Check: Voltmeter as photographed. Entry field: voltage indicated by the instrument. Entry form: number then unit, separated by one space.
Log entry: 4.7 kV
